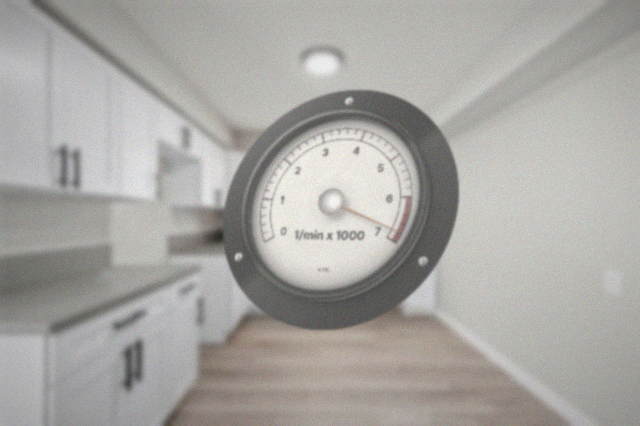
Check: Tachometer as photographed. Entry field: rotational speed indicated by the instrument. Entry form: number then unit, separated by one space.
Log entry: 6800 rpm
